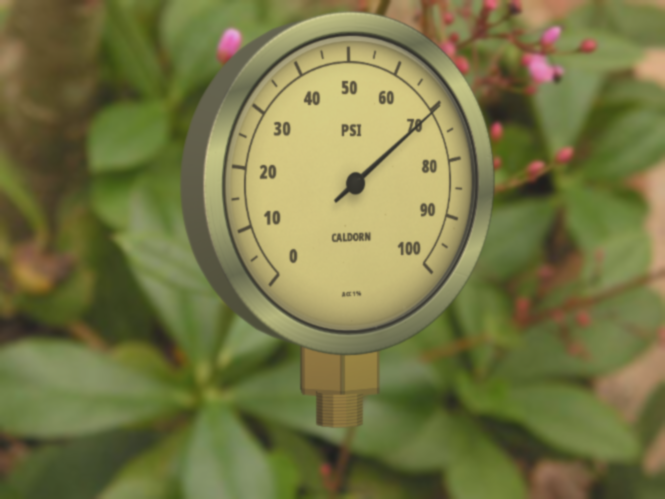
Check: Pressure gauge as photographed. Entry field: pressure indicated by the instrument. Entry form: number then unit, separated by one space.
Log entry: 70 psi
